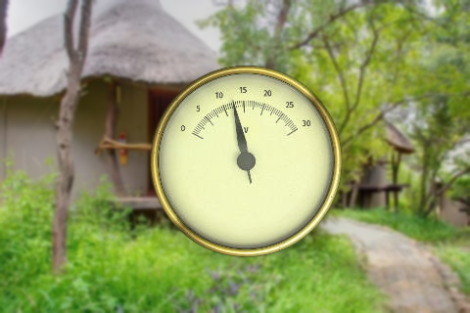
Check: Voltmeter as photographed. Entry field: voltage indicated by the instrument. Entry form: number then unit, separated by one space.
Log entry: 12.5 V
